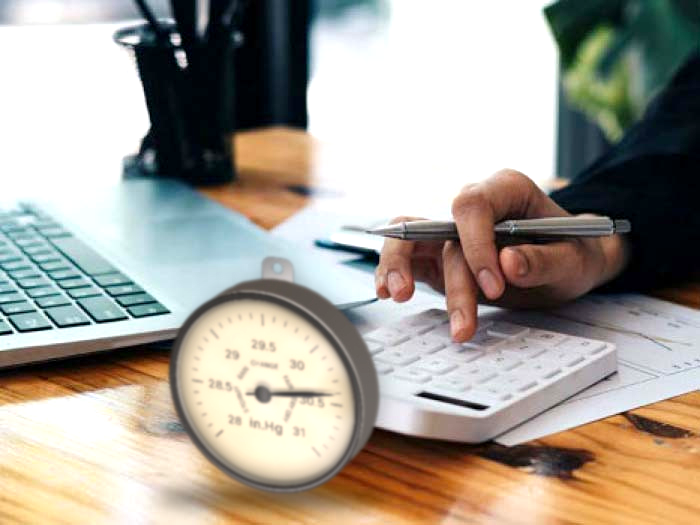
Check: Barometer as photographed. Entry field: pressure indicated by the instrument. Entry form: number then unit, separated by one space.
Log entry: 30.4 inHg
